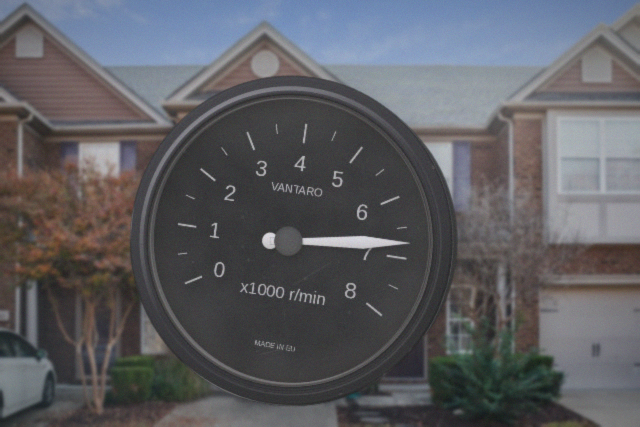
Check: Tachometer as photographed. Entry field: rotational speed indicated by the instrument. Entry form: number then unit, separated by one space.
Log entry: 6750 rpm
